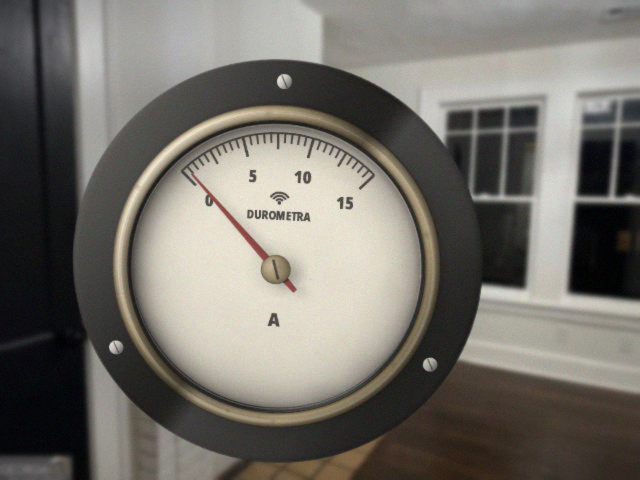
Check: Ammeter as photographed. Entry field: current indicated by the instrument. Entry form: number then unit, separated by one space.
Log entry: 0.5 A
